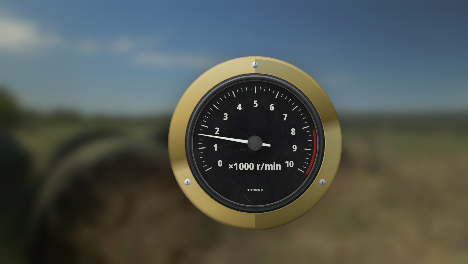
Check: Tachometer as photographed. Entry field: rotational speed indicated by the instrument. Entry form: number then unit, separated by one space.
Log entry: 1600 rpm
